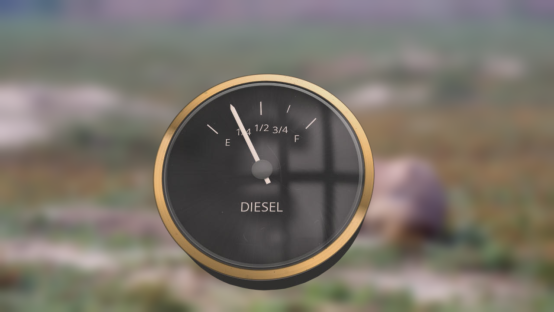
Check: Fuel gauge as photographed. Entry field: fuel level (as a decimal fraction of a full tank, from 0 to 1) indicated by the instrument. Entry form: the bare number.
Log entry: 0.25
